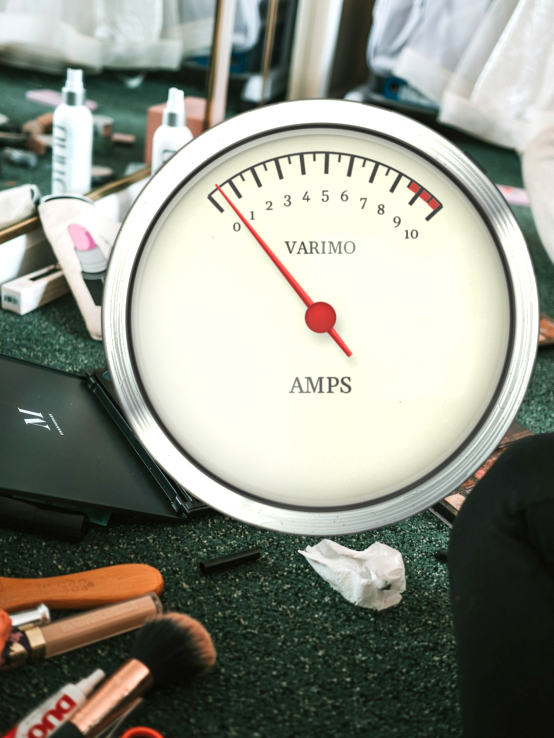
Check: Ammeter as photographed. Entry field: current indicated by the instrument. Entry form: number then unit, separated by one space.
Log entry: 0.5 A
